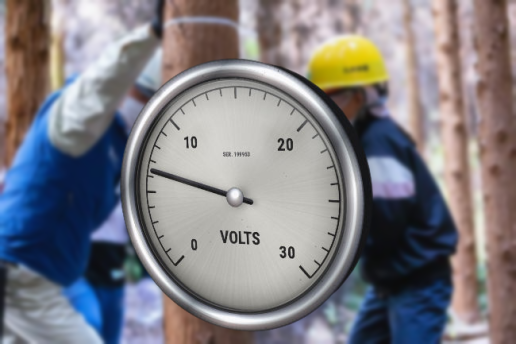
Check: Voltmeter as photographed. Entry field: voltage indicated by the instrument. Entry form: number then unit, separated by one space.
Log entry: 6.5 V
